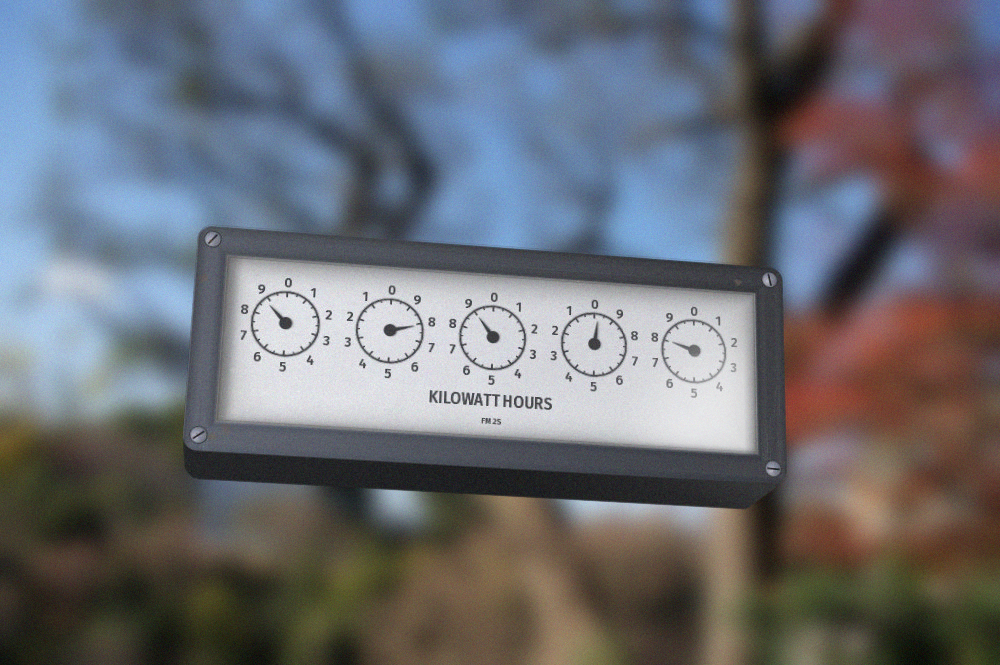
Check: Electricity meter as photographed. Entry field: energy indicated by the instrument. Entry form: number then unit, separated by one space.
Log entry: 87898 kWh
